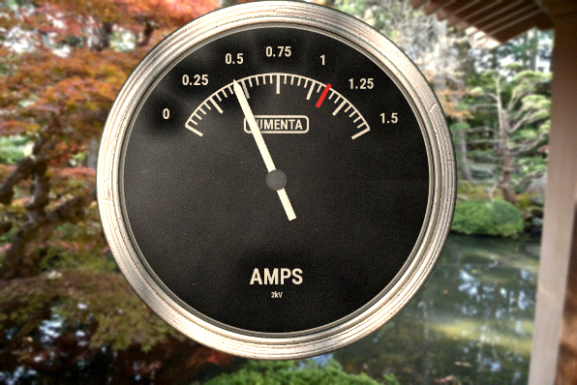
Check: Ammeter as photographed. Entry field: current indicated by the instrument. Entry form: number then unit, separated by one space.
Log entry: 0.45 A
